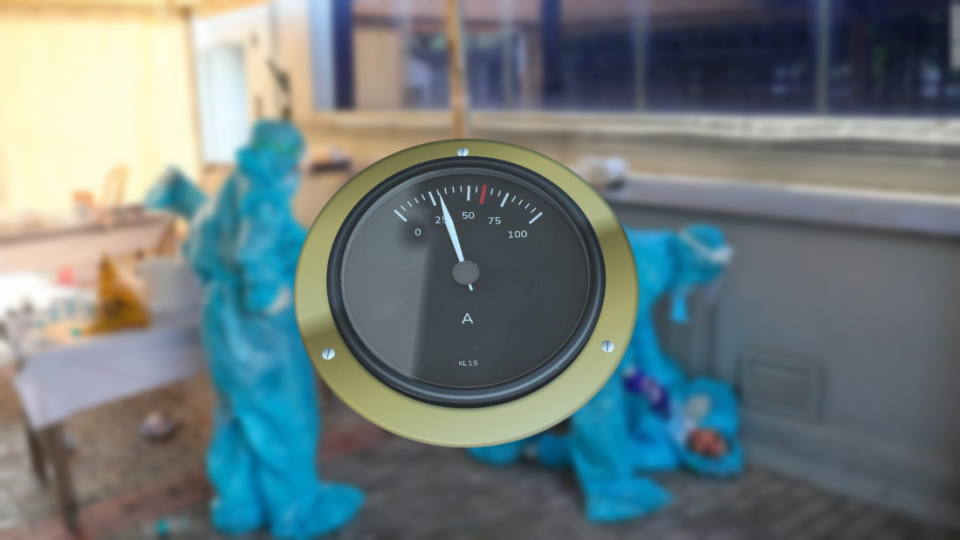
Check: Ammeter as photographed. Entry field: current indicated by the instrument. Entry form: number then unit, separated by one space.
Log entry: 30 A
